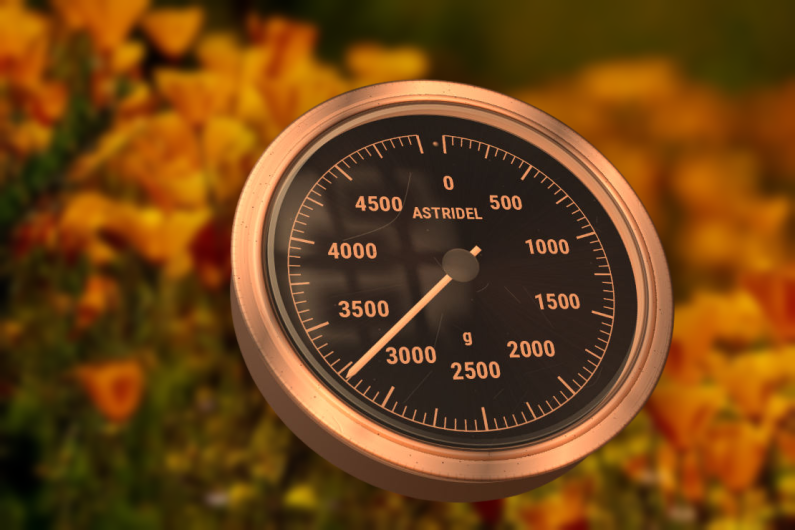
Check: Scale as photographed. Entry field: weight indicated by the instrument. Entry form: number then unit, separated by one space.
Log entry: 3200 g
